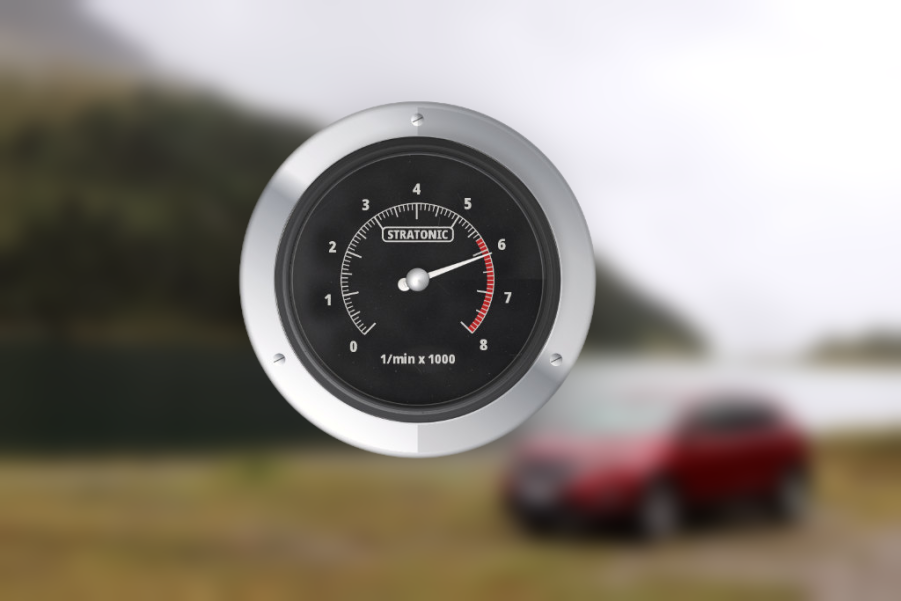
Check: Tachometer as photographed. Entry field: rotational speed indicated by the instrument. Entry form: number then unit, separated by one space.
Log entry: 6100 rpm
